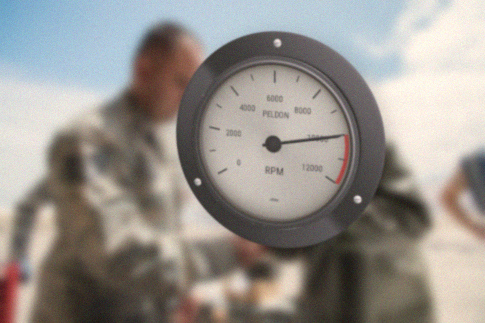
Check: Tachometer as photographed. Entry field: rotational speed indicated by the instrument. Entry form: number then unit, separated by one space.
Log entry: 10000 rpm
